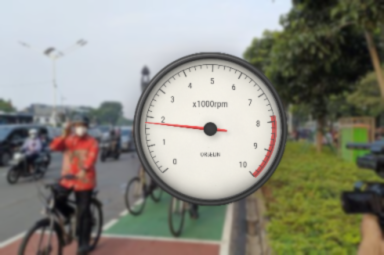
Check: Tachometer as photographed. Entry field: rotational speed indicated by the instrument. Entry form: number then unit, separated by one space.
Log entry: 1800 rpm
